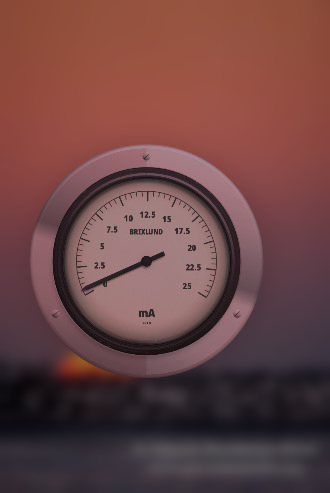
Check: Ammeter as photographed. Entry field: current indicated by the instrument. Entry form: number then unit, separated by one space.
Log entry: 0.5 mA
